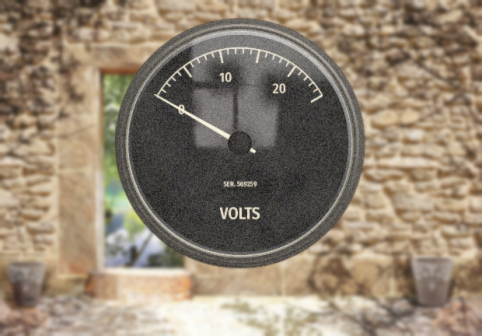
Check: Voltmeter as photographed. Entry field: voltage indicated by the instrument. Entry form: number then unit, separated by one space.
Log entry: 0 V
